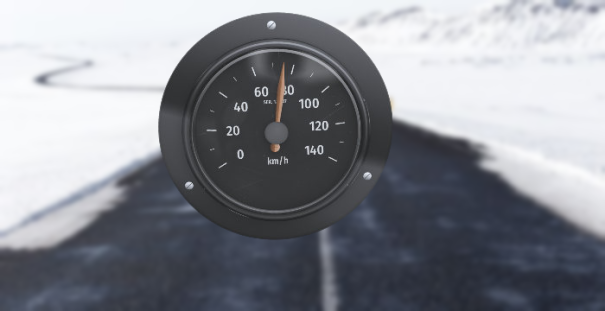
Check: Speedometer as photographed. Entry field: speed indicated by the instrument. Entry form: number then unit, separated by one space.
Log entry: 75 km/h
